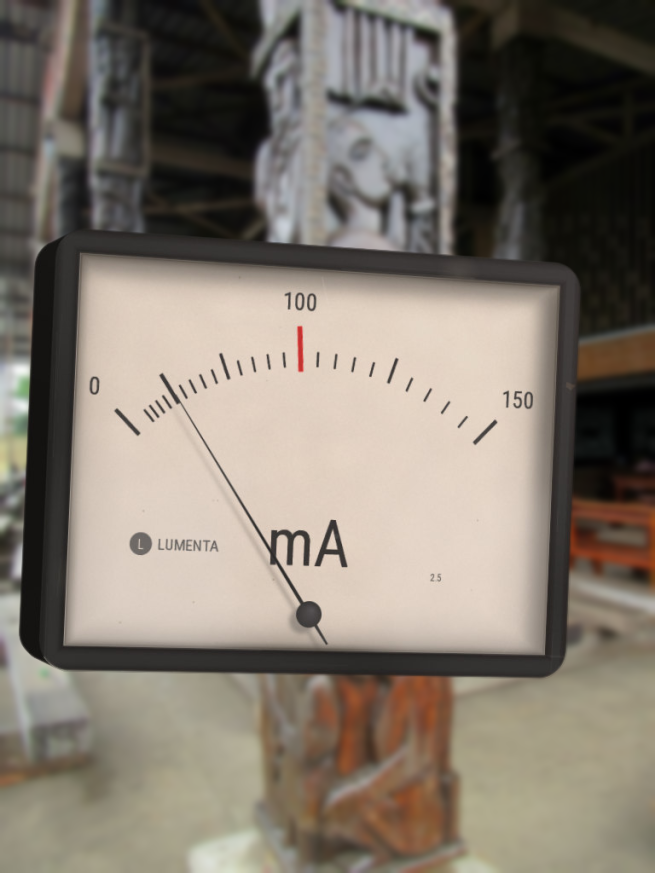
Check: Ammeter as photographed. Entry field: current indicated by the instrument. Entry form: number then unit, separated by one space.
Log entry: 50 mA
